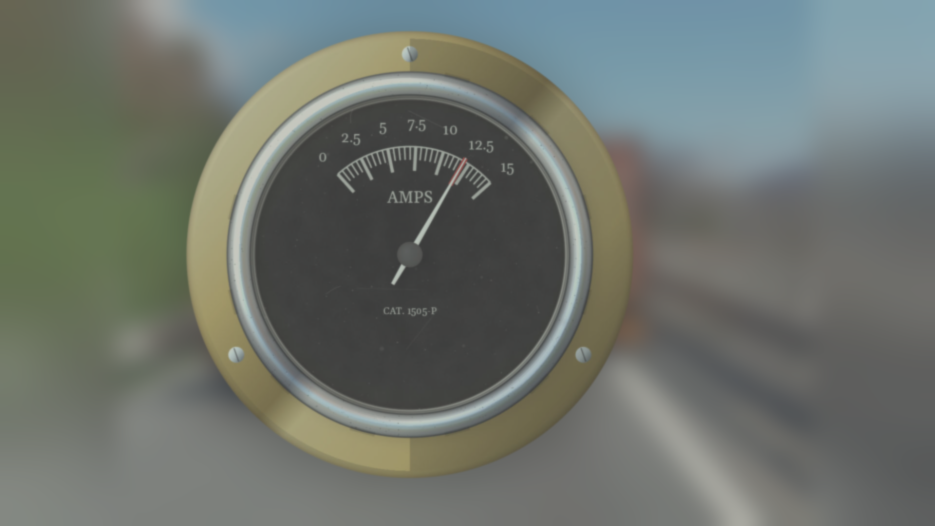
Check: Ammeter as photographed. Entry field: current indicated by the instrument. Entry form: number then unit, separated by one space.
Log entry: 12 A
